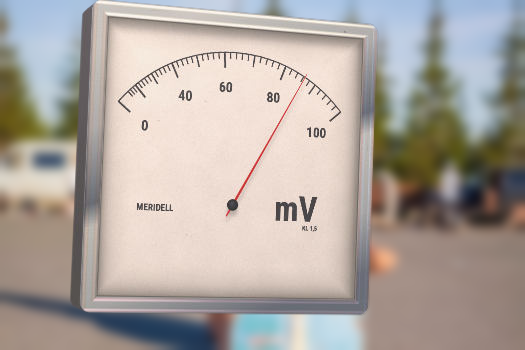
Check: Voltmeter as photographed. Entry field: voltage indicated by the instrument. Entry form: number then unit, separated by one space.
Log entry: 86 mV
